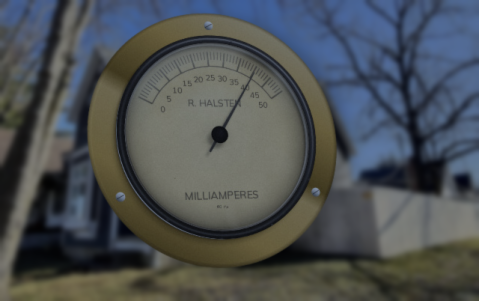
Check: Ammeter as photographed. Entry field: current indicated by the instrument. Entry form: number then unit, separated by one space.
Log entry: 40 mA
